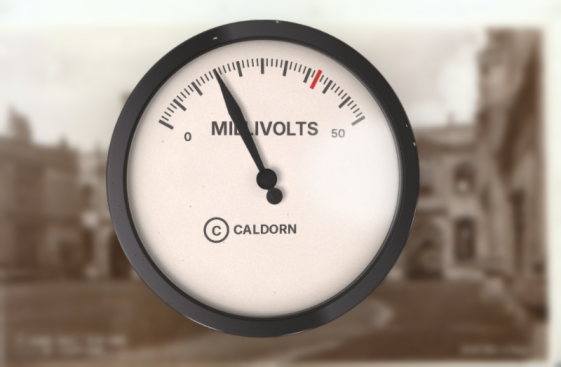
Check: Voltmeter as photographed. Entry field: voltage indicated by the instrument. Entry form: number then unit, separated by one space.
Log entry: 15 mV
